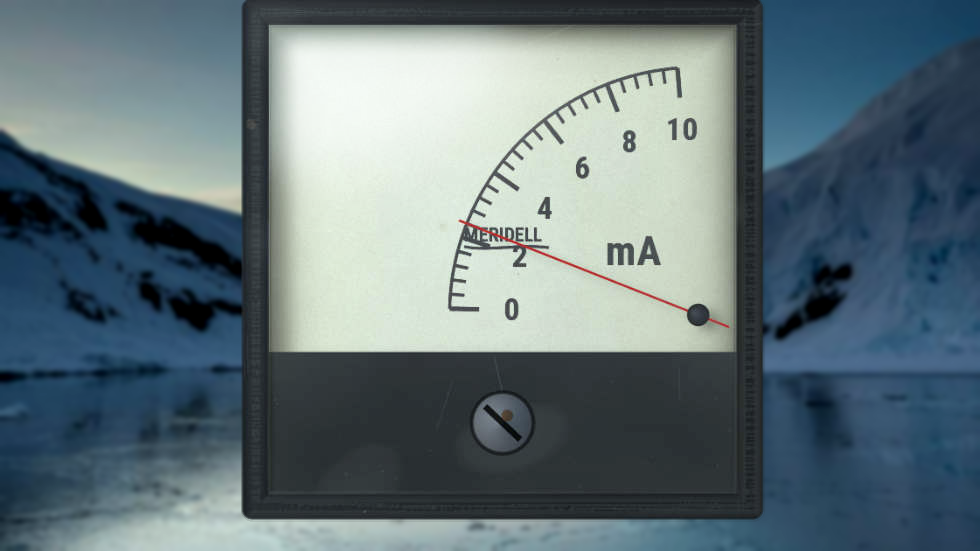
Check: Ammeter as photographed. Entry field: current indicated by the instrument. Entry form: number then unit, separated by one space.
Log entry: 2.4 mA
